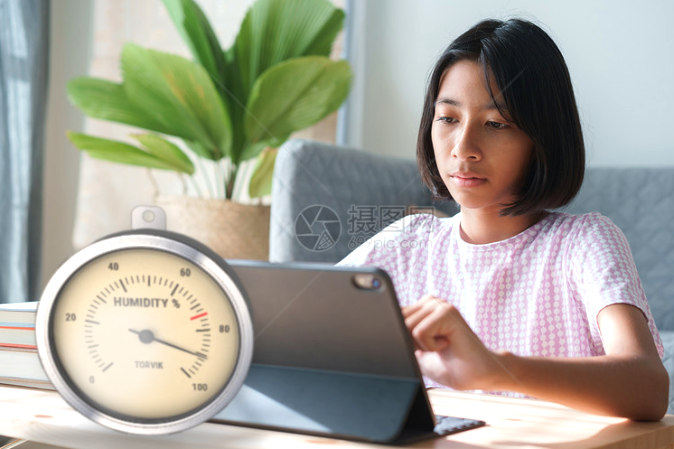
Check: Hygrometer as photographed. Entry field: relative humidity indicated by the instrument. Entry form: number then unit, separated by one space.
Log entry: 90 %
